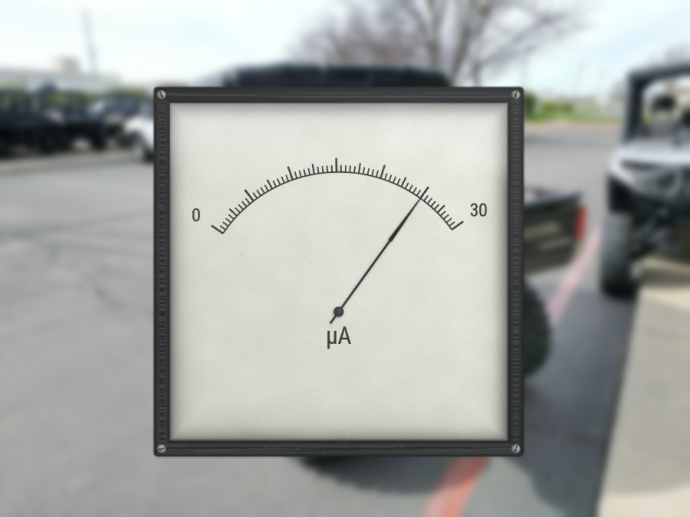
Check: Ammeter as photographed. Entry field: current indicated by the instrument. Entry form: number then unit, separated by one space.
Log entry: 25 µA
